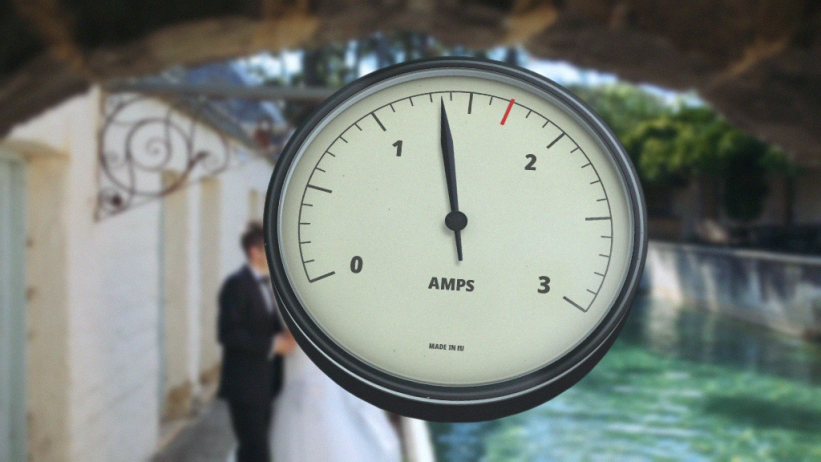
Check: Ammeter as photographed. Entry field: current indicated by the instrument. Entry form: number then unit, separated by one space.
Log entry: 1.35 A
